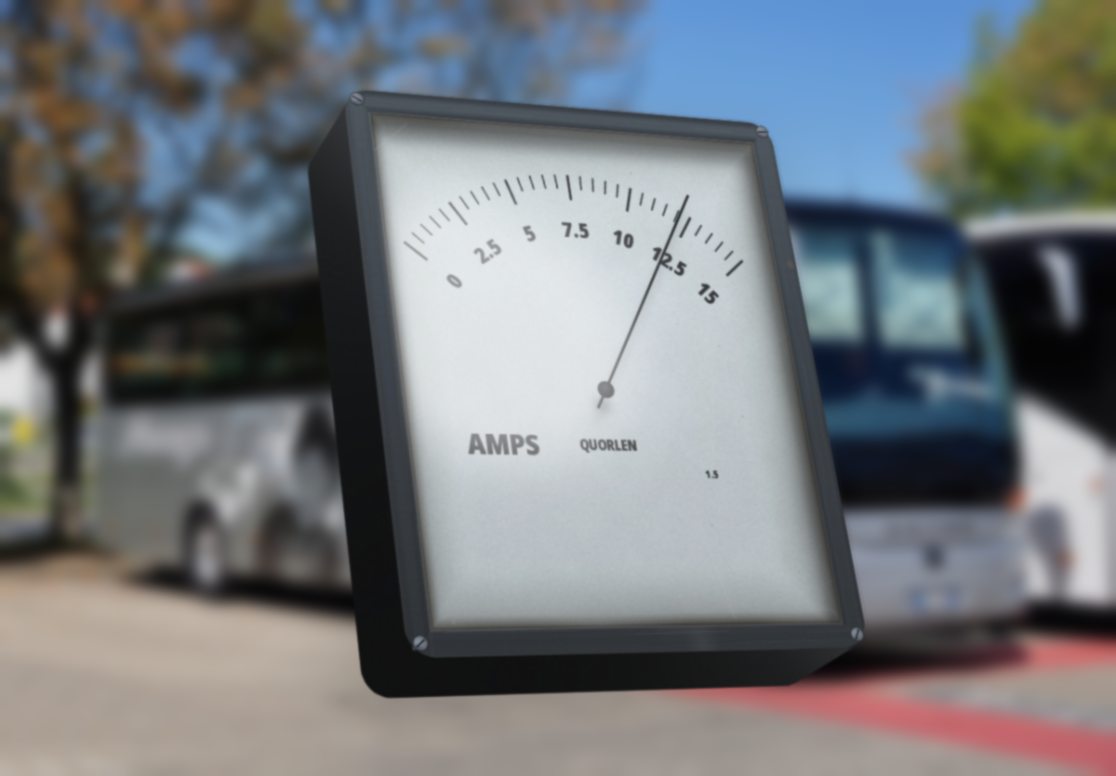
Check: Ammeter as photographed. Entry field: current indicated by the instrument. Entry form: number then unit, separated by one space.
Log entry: 12 A
